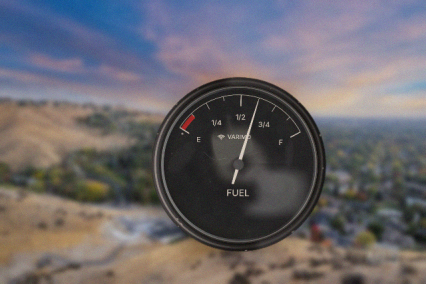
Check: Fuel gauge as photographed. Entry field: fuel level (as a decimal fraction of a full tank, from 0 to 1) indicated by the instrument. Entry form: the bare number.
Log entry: 0.625
